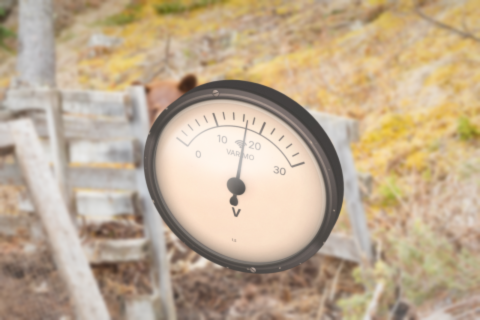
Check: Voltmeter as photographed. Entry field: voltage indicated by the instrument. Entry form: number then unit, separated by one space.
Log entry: 17 V
